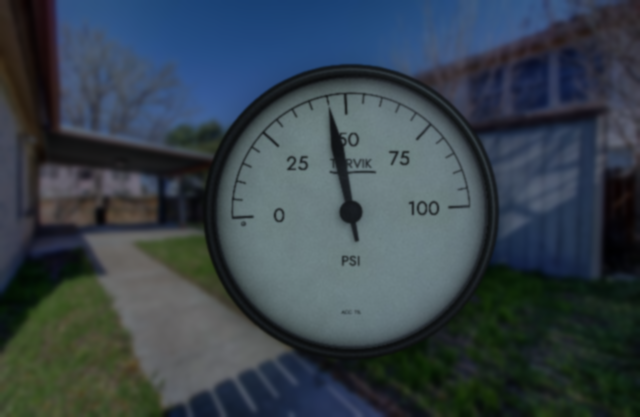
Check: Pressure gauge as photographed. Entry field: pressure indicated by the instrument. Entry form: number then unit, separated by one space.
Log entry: 45 psi
